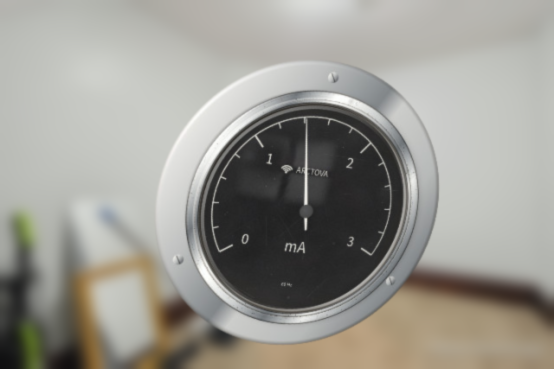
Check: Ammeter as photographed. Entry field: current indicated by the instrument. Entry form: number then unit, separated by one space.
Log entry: 1.4 mA
